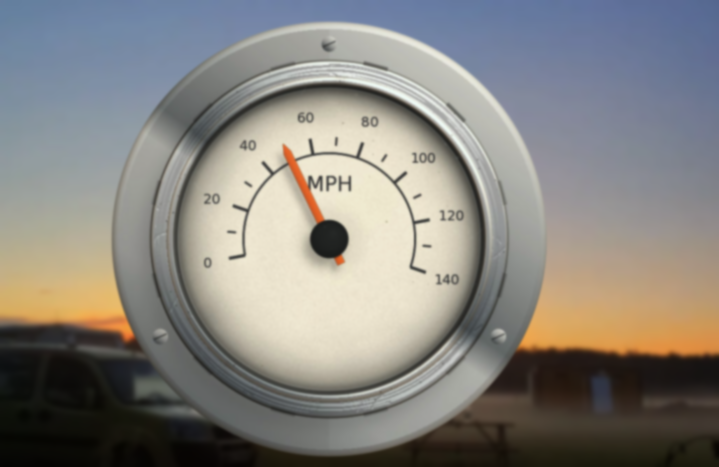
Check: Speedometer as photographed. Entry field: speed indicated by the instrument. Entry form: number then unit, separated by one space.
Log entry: 50 mph
